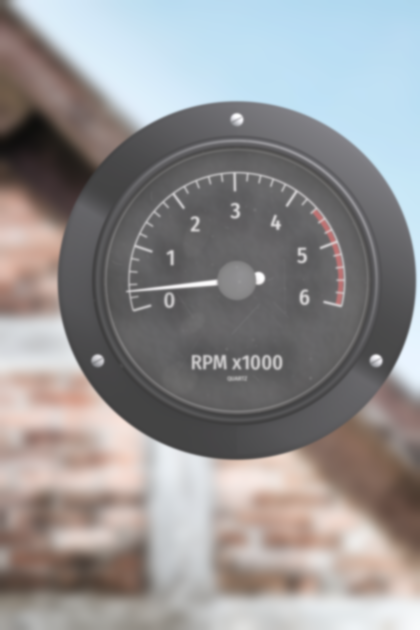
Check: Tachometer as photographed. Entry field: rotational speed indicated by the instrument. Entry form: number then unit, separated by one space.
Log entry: 300 rpm
